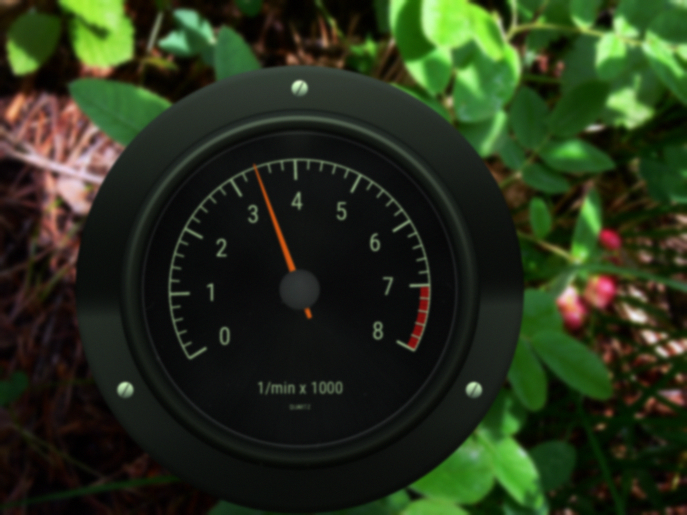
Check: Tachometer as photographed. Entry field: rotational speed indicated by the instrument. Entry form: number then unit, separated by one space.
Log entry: 3400 rpm
